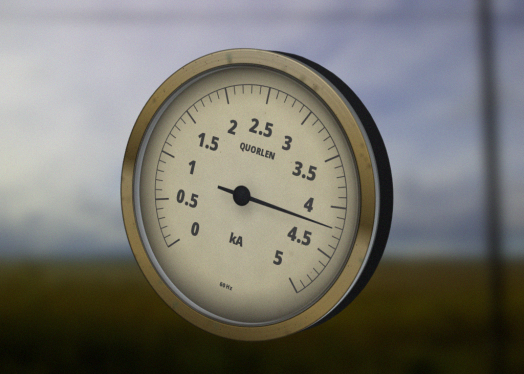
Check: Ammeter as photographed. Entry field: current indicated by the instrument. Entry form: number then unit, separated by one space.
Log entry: 4.2 kA
